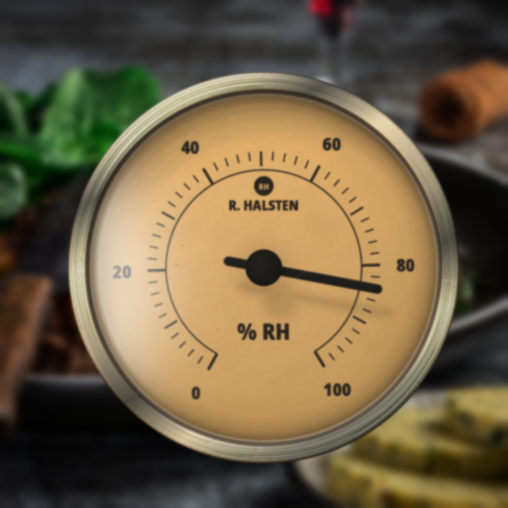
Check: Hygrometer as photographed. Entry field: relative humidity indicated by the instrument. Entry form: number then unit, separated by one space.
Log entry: 84 %
